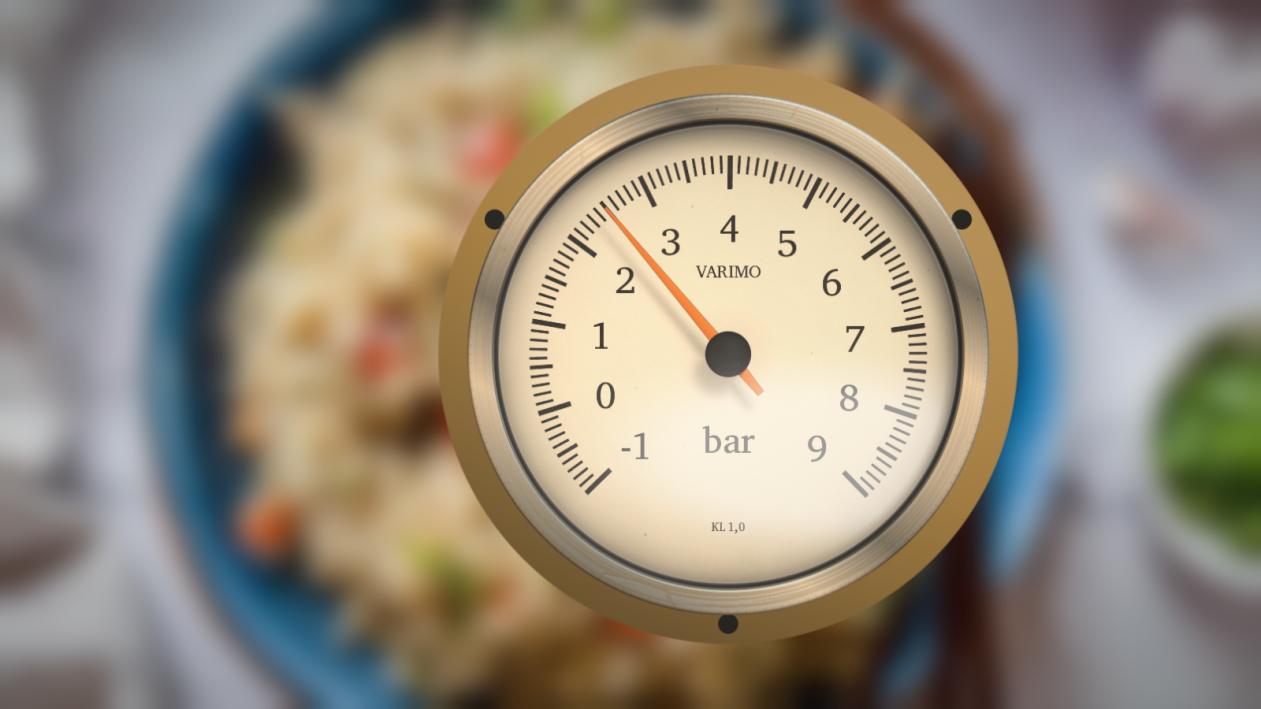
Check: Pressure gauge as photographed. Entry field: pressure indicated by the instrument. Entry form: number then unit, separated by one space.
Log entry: 2.5 bar
